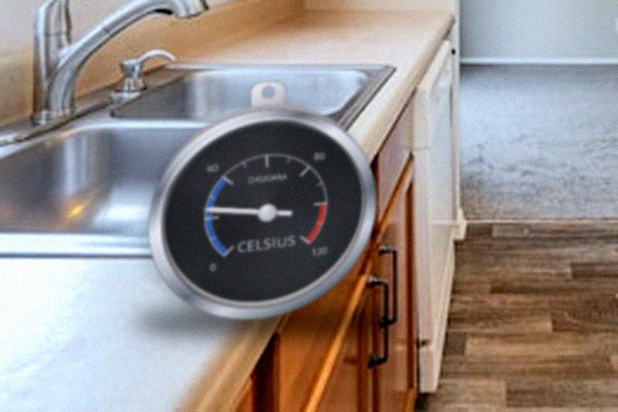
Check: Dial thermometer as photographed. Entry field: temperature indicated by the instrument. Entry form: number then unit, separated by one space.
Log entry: 25 °C
